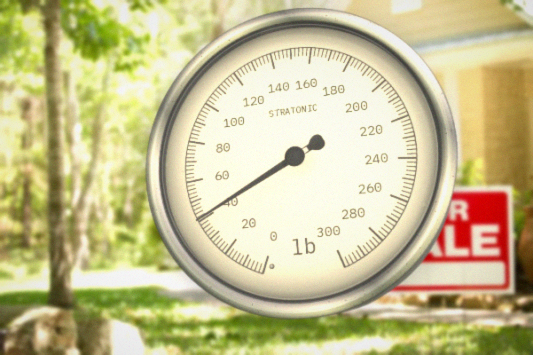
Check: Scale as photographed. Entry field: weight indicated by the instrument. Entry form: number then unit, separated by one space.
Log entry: 40 lb
